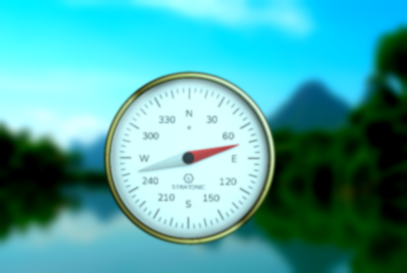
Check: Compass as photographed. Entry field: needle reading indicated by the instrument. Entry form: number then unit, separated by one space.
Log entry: 75 °
